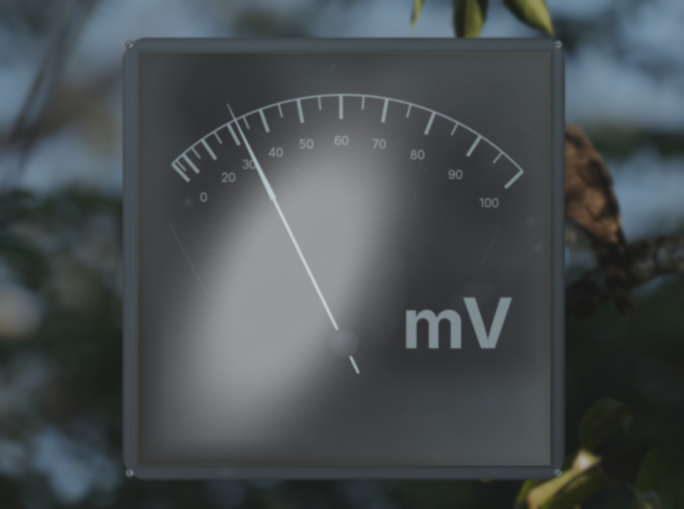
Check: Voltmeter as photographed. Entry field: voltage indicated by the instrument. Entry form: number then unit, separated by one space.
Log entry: 32.5 mV
